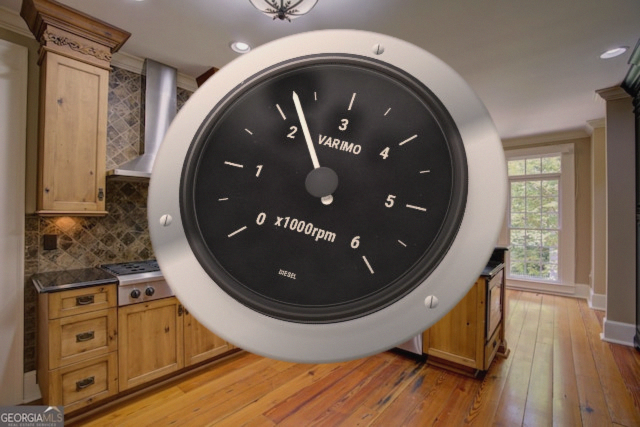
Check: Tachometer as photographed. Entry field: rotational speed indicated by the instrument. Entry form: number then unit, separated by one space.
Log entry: 2250 rpm
